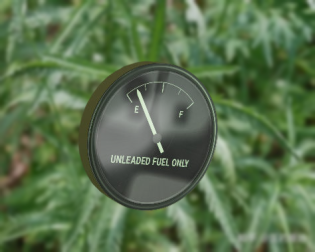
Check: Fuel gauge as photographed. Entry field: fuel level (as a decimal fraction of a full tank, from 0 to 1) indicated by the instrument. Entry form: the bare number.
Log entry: 0.125
